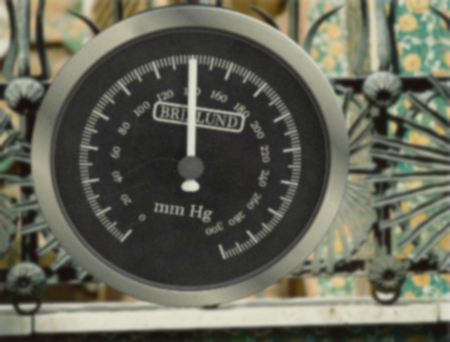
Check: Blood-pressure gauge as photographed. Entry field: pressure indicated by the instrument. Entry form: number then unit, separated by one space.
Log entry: 140 mmHg
